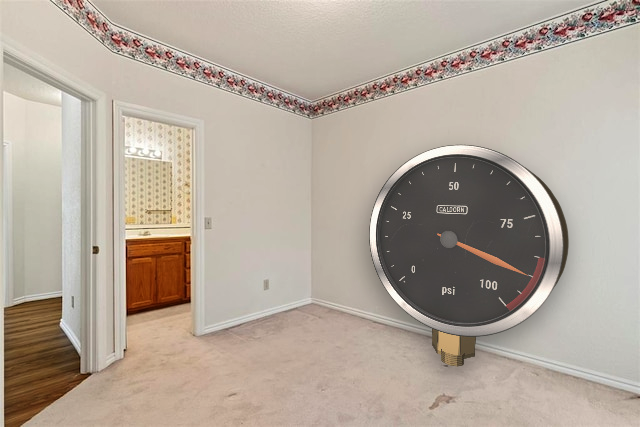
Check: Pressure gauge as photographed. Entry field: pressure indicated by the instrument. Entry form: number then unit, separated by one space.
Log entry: 90 psi
